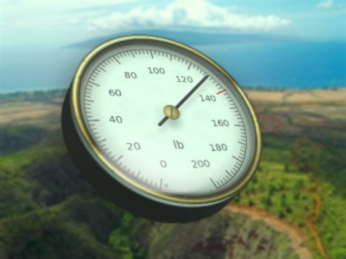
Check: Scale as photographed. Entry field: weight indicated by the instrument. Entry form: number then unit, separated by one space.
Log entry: 130 lb
